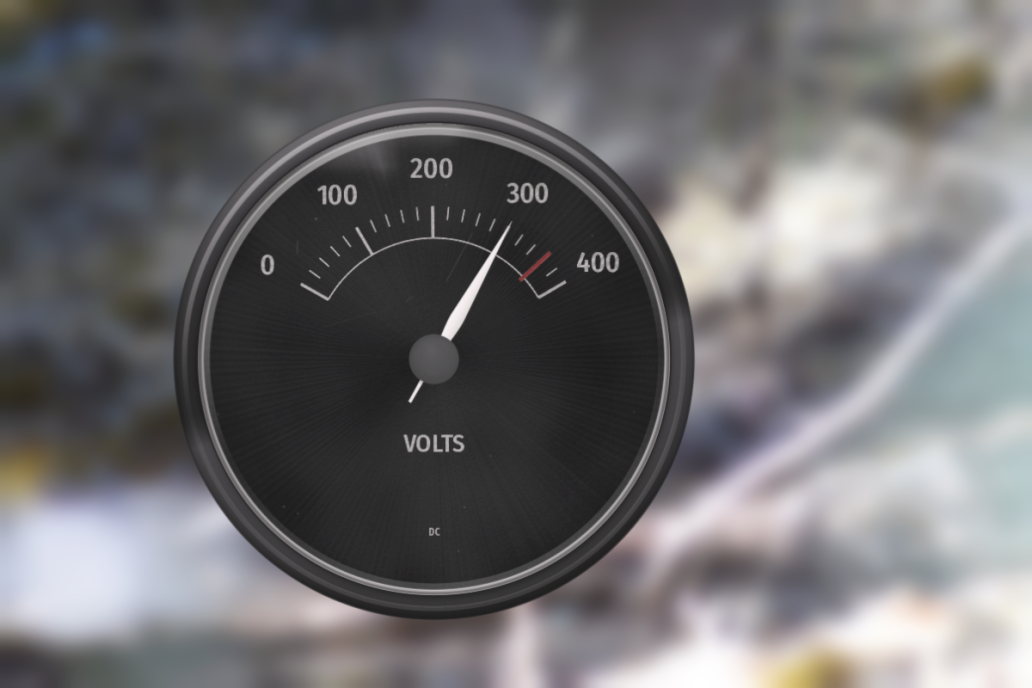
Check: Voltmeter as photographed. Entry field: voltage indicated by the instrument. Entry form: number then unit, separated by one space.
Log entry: 300 V
